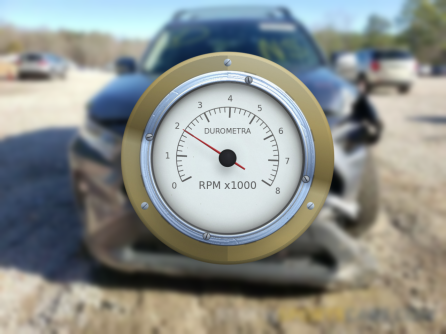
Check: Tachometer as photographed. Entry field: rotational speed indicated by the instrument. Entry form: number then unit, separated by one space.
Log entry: 2000 rpm
